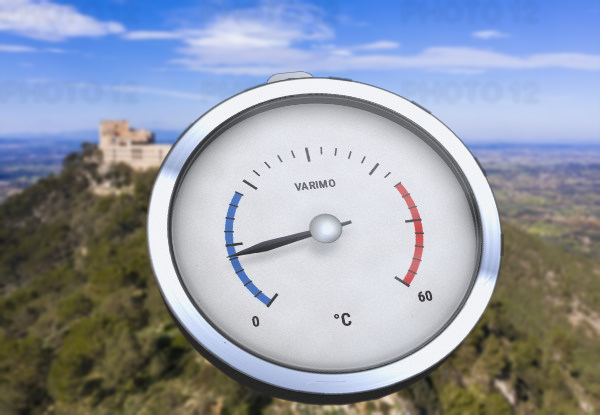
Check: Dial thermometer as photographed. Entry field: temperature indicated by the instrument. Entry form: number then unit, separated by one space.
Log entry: 8 °C
